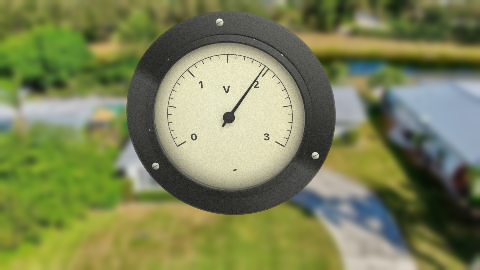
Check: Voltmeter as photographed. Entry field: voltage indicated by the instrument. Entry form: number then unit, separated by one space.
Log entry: 1.95 V
